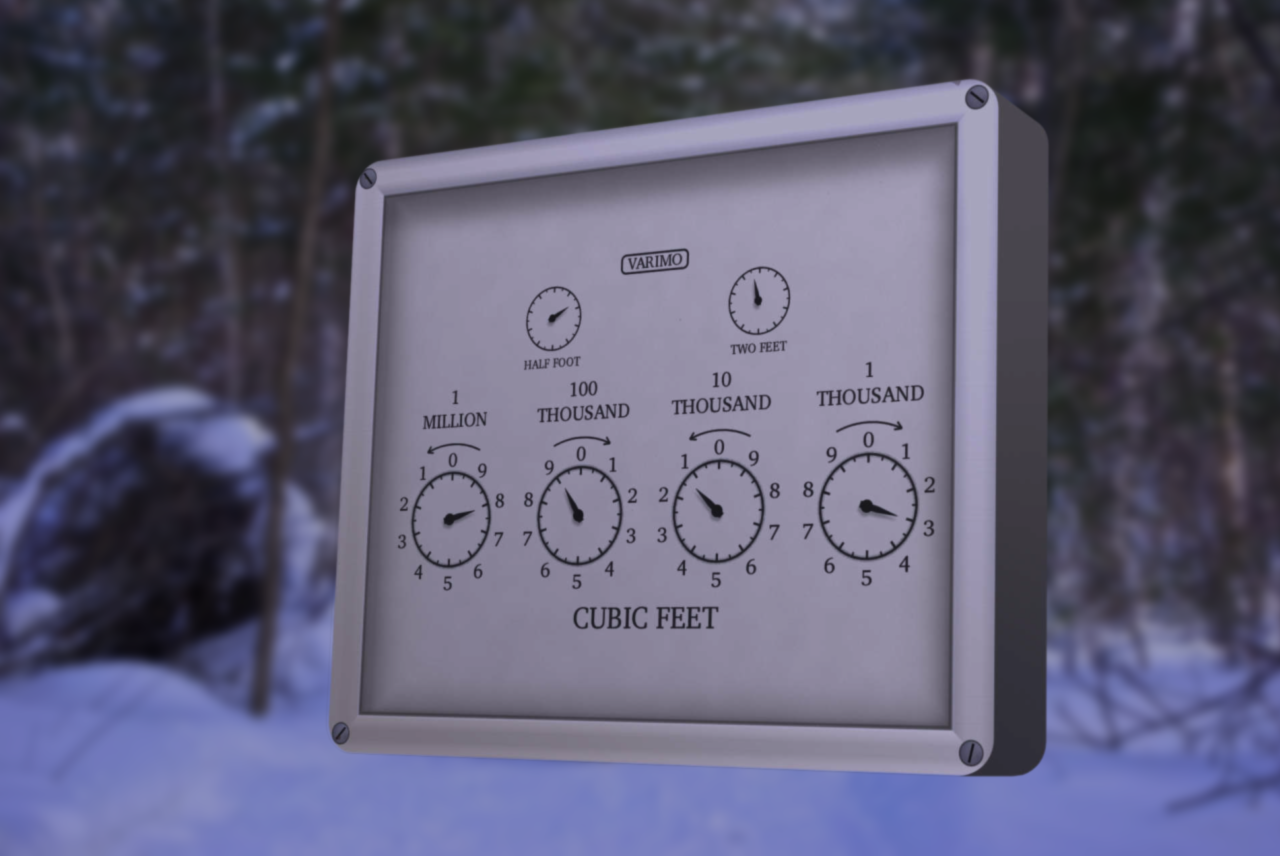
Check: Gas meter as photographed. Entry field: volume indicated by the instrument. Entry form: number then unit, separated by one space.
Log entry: 791300 ft³
